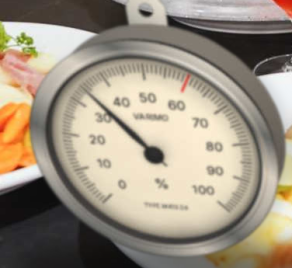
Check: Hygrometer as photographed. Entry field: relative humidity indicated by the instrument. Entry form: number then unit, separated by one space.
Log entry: 35 %
